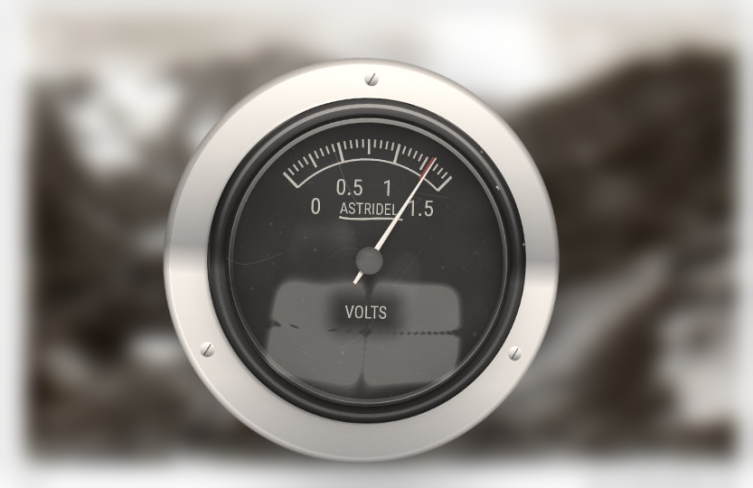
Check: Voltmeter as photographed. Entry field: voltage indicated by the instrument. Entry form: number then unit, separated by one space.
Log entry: 1.3 V
